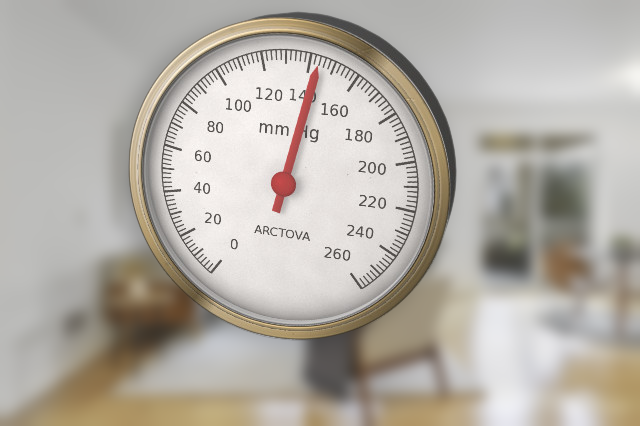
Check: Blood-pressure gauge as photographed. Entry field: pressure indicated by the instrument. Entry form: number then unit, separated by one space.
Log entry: 144 mmHg
